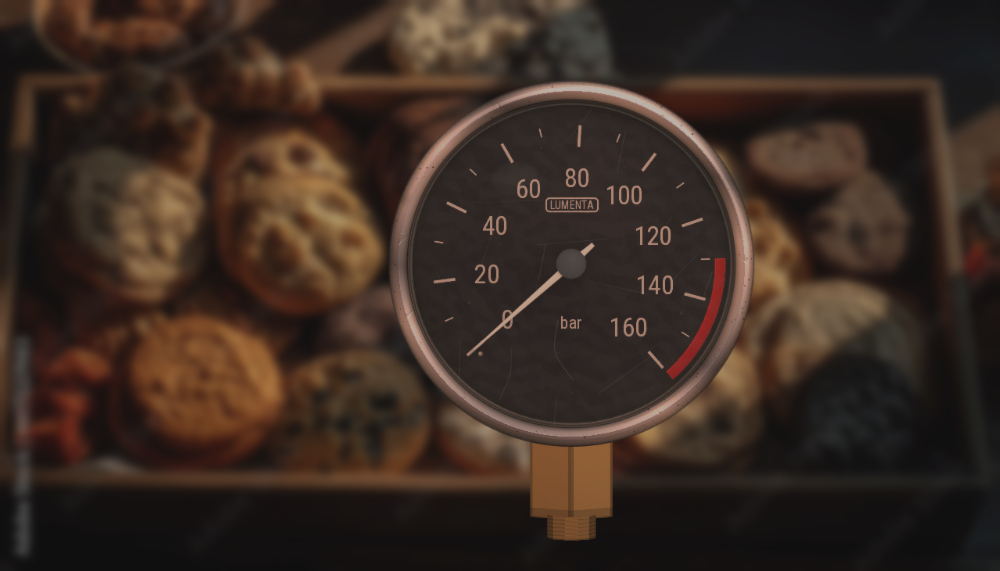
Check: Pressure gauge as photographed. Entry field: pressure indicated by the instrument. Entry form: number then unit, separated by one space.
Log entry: 0 bar
